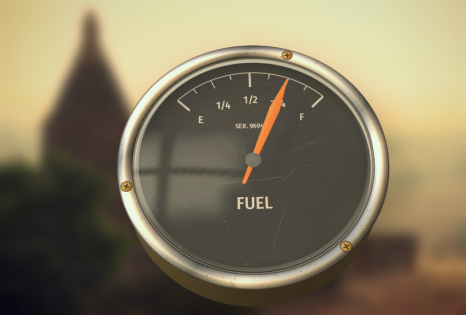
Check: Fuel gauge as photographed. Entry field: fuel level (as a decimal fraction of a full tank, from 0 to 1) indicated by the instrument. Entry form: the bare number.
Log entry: 0.75
